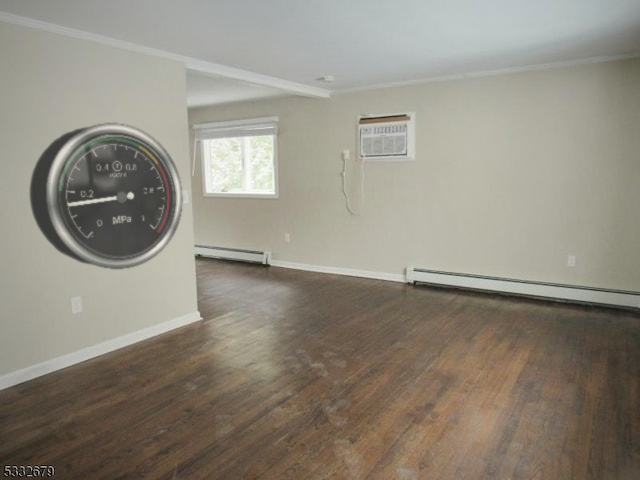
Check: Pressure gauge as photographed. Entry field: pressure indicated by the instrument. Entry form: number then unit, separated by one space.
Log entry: 0.15 MPa
